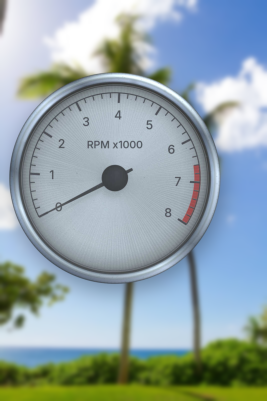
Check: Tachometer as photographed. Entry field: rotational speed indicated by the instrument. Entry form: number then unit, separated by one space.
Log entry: 0 rpm
